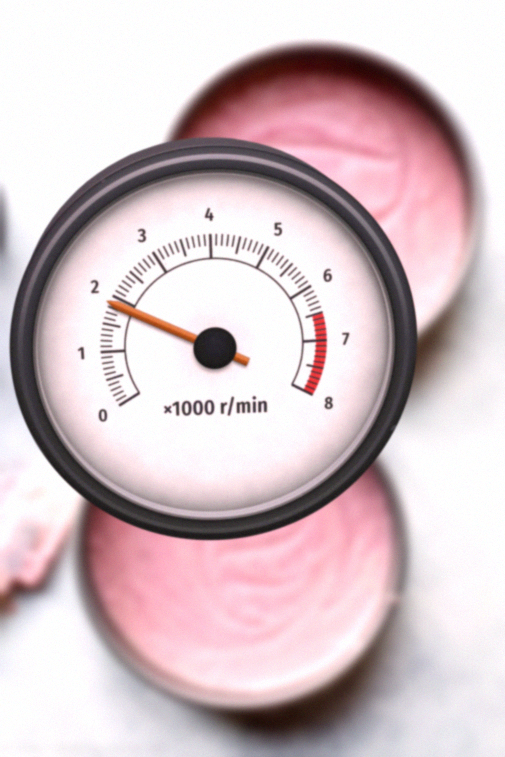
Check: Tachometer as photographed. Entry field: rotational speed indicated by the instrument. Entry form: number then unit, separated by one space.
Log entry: 1900 rpm
